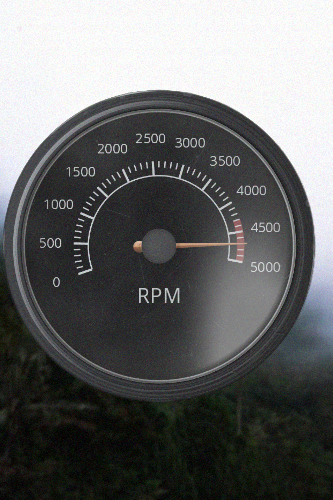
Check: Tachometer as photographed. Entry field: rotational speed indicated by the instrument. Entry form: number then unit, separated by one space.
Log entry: 4700 rpm
